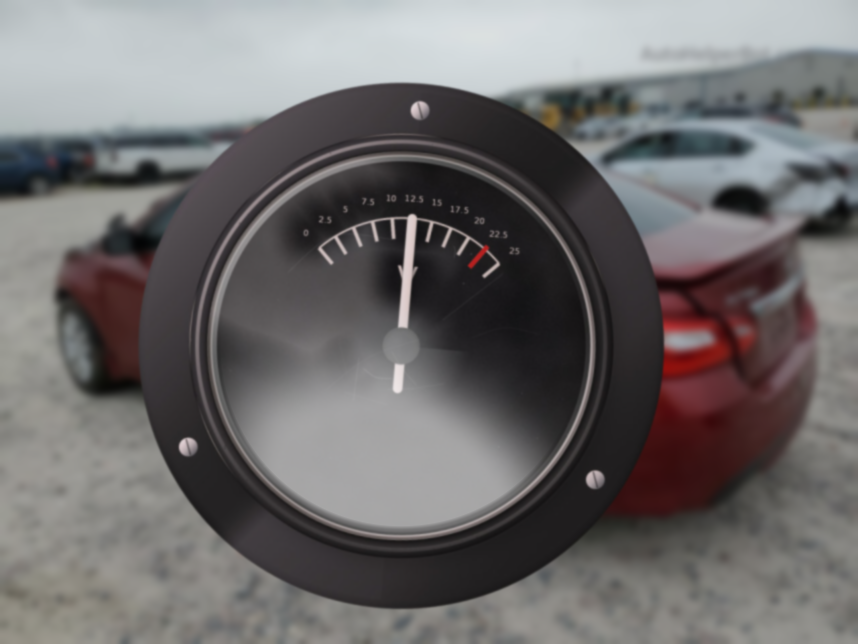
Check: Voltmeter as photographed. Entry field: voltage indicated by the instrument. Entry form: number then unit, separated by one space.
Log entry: 12.5 V
